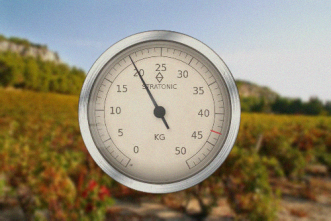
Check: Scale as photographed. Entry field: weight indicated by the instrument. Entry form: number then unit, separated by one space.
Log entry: 20 kg
